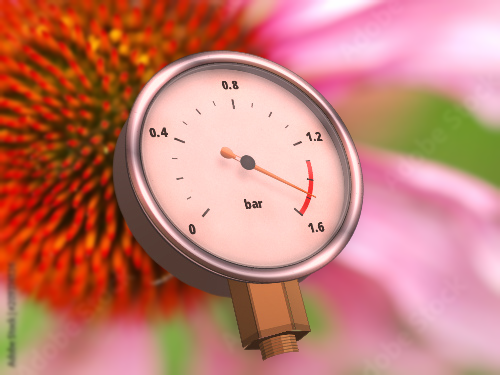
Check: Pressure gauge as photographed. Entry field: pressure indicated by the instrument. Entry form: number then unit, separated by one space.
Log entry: 1.5 bar
